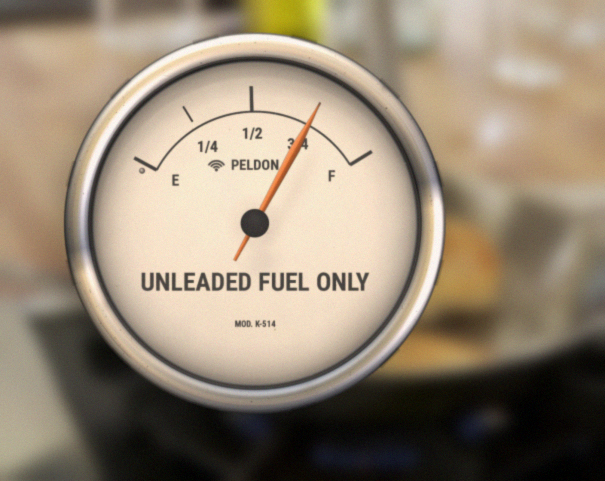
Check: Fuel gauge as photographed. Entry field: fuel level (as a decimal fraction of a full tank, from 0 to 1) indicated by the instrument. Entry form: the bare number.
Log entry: 0.75
